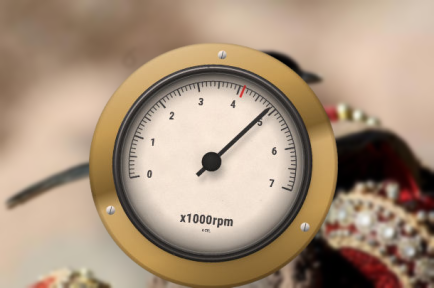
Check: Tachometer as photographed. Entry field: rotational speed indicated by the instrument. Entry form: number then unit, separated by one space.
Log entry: 4900 rpm
